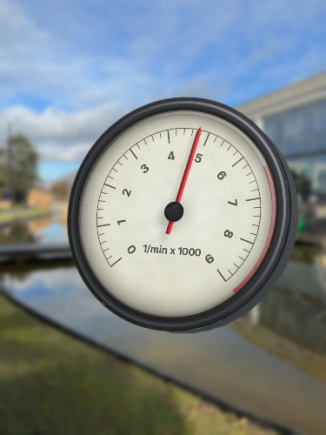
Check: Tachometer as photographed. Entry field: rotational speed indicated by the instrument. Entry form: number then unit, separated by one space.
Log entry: 4800 rpm
